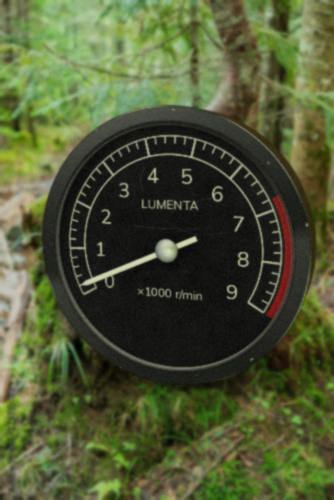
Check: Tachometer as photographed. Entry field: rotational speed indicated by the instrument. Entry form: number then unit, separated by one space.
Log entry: 200 rpm
